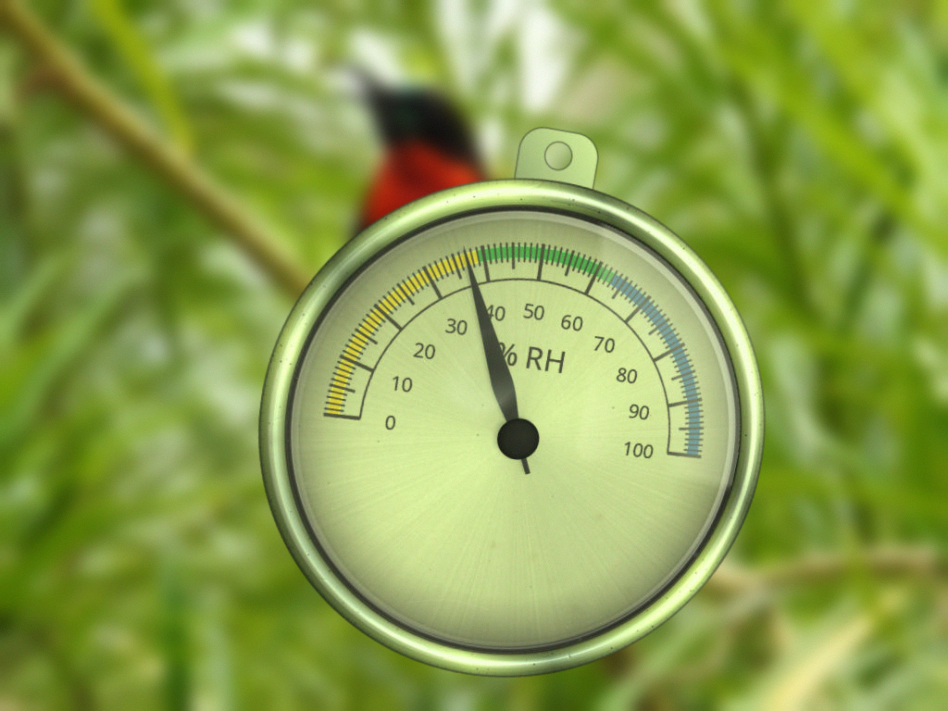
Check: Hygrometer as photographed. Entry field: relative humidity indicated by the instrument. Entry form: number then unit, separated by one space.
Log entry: 37 %
